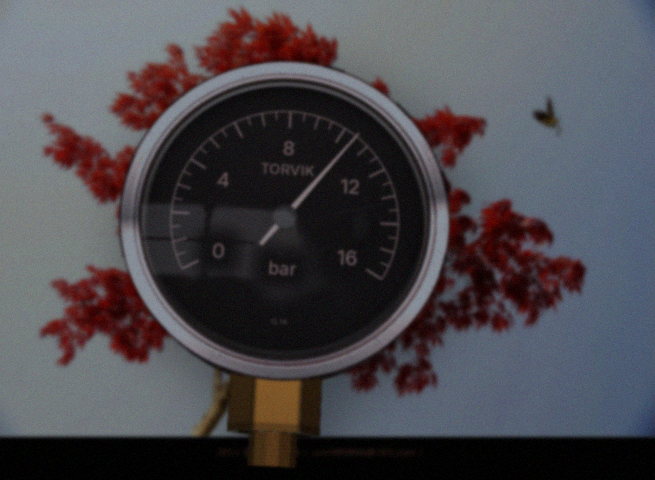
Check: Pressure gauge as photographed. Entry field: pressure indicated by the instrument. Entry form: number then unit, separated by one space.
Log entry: 10.5 bar
